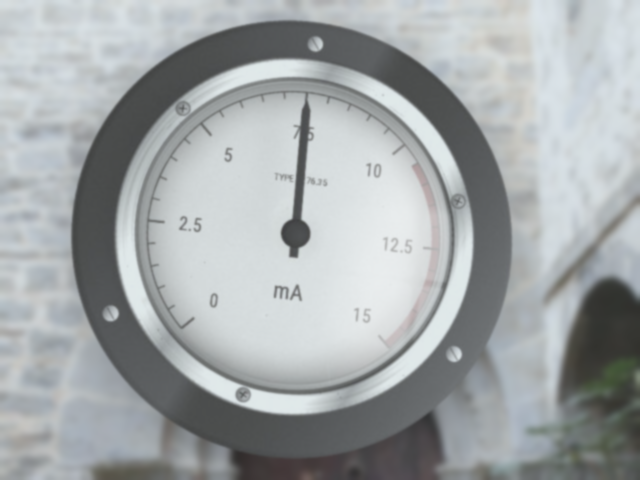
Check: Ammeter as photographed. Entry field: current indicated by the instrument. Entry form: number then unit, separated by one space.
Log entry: 7.5 mA
